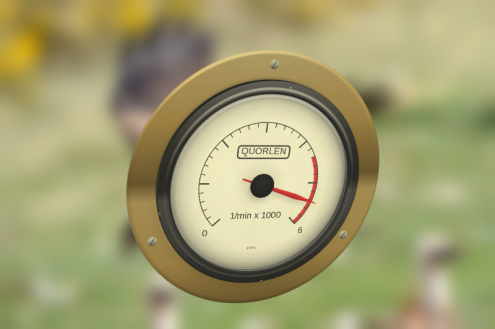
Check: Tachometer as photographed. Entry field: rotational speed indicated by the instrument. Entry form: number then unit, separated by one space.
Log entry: 5400 rpm
